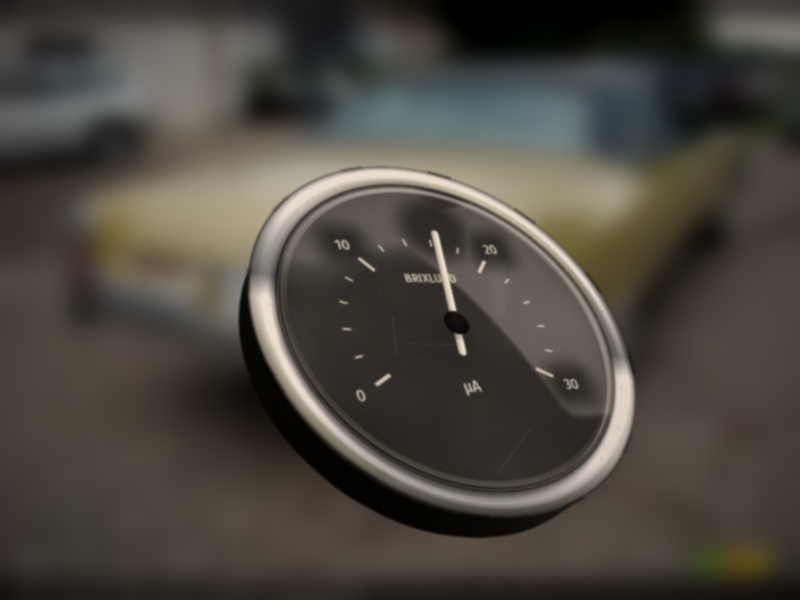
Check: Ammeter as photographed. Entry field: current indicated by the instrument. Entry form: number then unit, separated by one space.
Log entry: 16 µA
